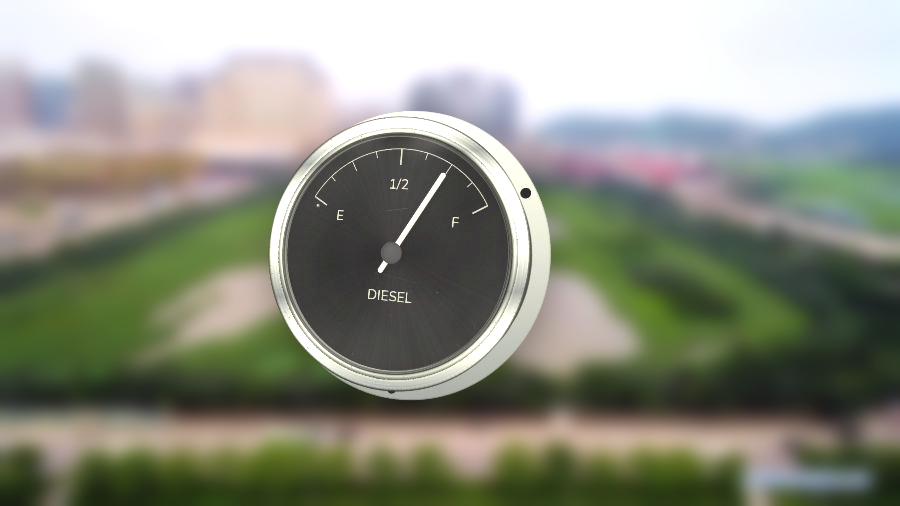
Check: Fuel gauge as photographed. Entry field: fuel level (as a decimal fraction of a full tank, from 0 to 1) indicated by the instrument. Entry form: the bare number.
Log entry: 0.75
